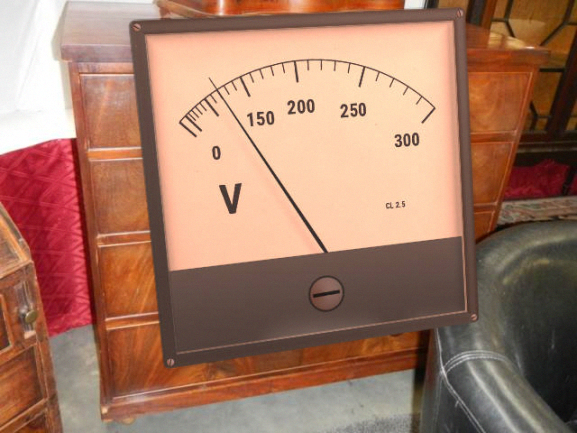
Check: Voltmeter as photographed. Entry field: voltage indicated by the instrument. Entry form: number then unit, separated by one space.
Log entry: 120 V
